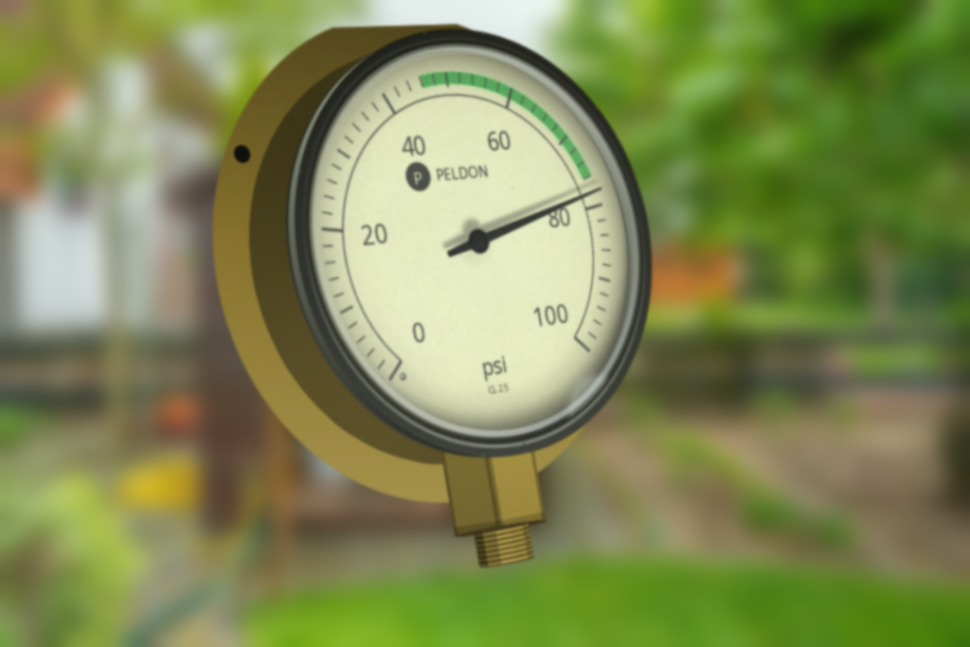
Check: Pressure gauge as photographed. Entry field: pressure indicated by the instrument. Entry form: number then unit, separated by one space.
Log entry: 78 psi
